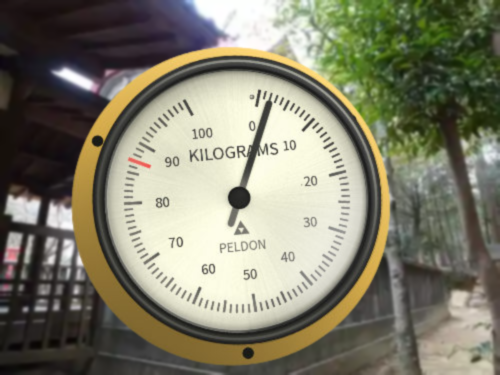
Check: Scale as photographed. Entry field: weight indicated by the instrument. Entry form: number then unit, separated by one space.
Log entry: 2 kg
